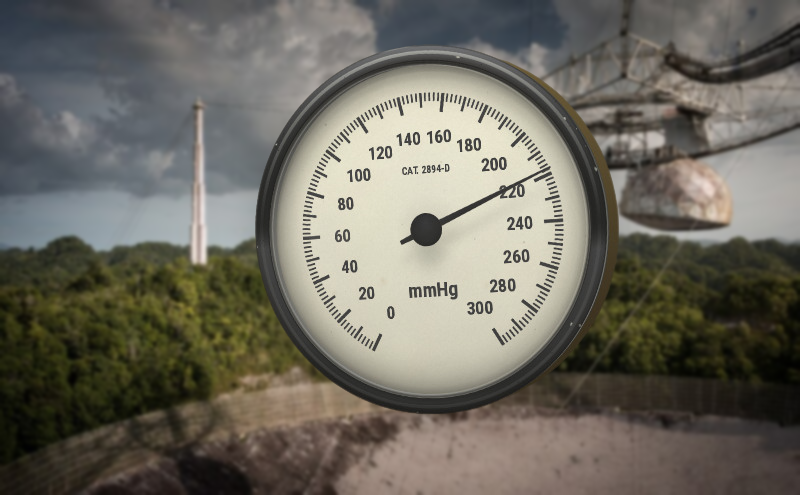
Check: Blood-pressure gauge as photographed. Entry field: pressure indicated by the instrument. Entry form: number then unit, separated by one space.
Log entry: 218 mmHg
